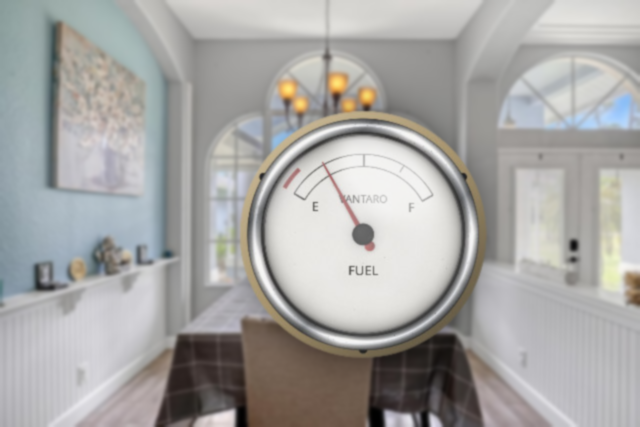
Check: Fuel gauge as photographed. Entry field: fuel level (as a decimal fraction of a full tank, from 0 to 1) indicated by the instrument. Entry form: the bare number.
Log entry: 0.25
